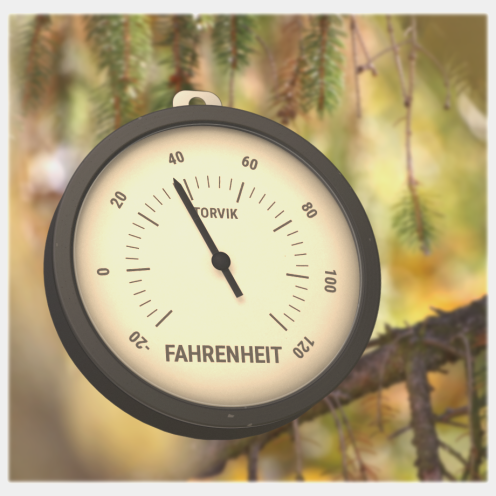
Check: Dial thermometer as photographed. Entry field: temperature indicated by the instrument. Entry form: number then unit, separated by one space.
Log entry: 36 °F
